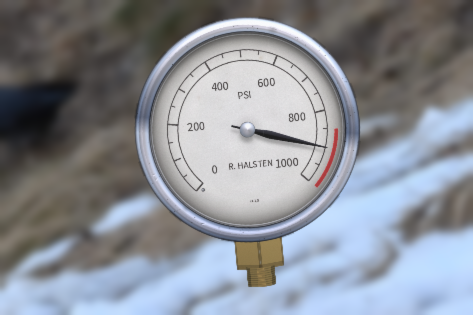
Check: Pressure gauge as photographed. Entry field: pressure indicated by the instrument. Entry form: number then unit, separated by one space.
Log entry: 900 psi
